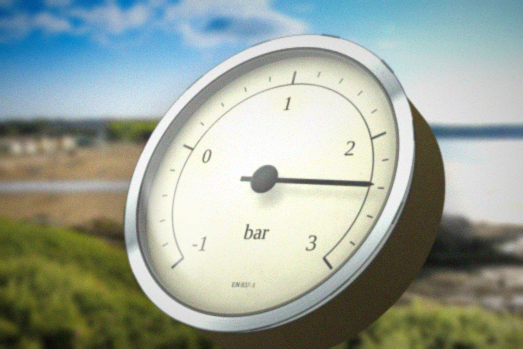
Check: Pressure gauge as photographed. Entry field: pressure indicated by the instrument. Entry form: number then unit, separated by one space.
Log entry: 2.4 bar
